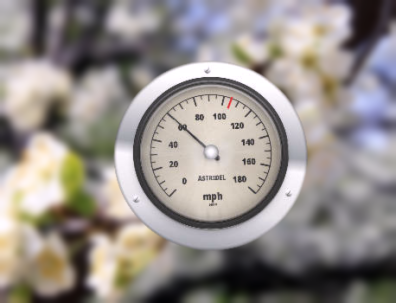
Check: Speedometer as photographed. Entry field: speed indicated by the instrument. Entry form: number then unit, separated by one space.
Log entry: 60 mph
